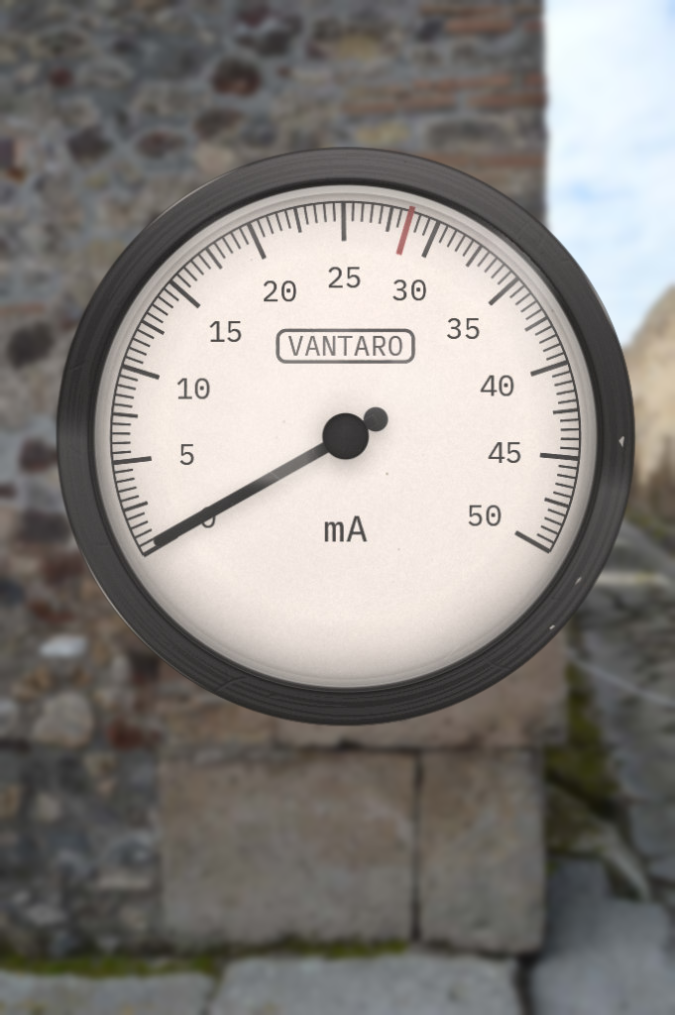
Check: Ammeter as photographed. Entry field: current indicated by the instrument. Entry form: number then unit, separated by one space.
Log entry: 0.25 mA
